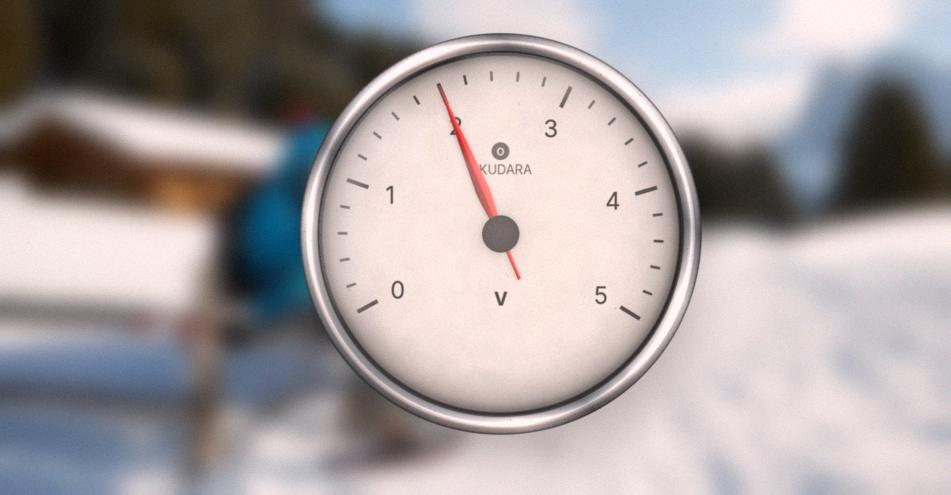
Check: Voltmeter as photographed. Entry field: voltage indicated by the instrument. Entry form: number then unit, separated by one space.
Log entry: 2 V
